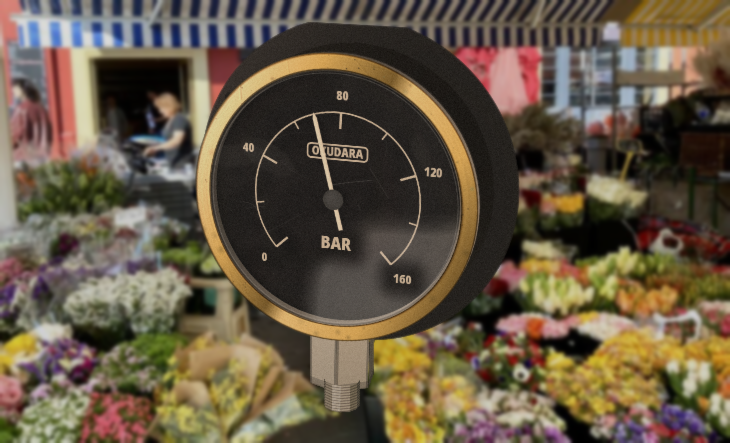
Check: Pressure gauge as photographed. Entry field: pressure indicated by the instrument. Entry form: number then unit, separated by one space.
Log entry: 70 bar
